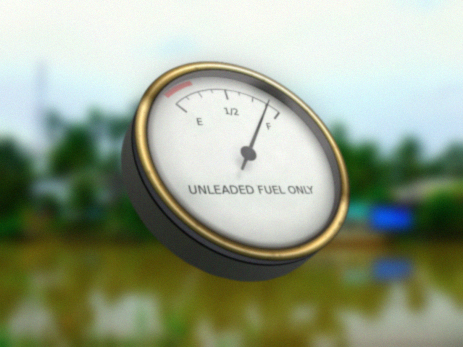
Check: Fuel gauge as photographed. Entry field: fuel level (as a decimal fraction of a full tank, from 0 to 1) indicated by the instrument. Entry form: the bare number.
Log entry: 0.875
